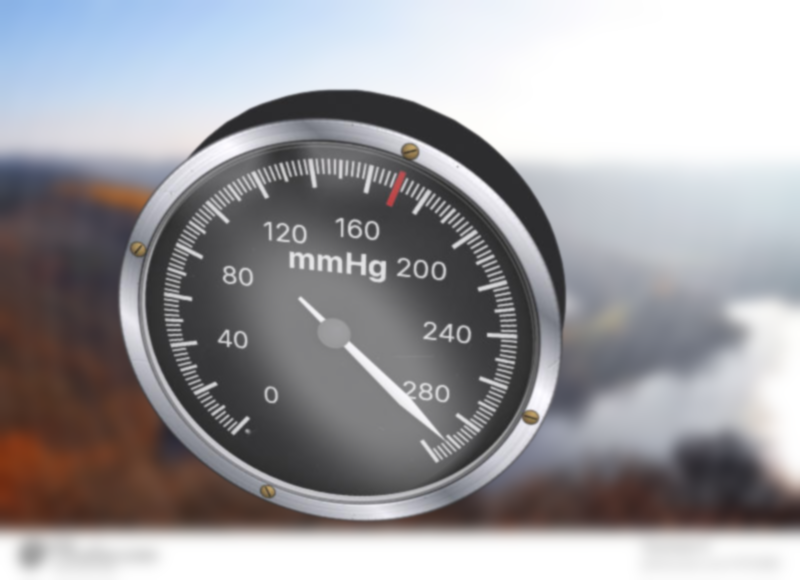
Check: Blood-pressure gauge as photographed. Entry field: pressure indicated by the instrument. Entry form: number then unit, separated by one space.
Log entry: 290 mmHg
